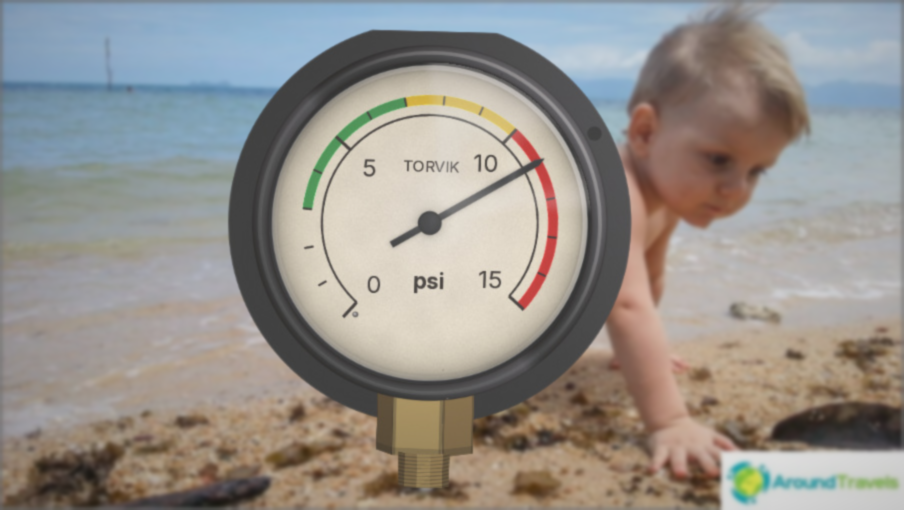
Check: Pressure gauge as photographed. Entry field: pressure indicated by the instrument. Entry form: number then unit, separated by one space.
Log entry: 11 psi
